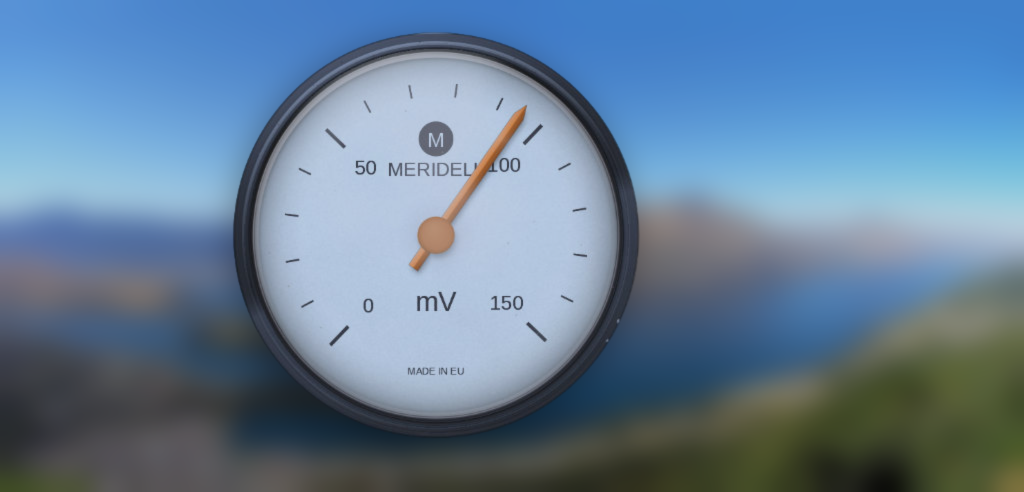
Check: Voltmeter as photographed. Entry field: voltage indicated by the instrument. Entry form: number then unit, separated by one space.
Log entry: 95 mV
